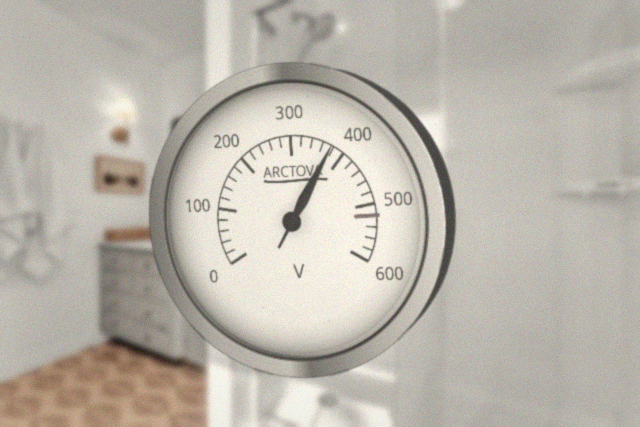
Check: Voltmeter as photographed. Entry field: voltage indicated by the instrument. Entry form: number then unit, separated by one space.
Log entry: 380 V
